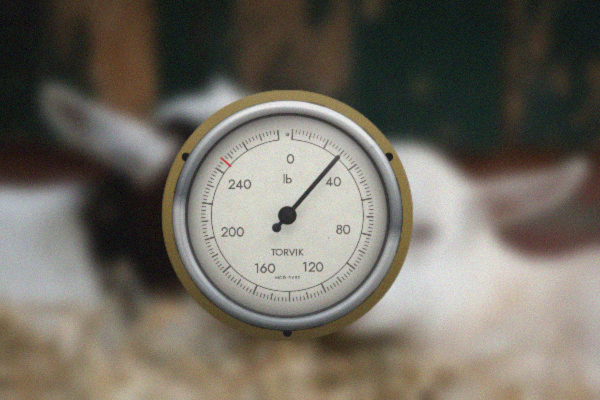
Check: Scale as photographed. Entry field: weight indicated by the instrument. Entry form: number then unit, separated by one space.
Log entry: 30 lb
